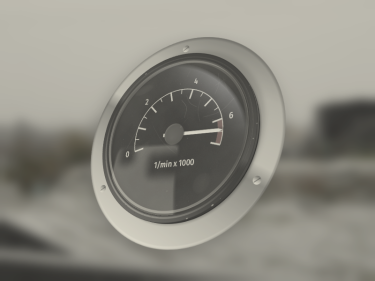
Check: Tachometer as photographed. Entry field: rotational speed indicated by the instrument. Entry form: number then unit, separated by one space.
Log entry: 6500 rpm
